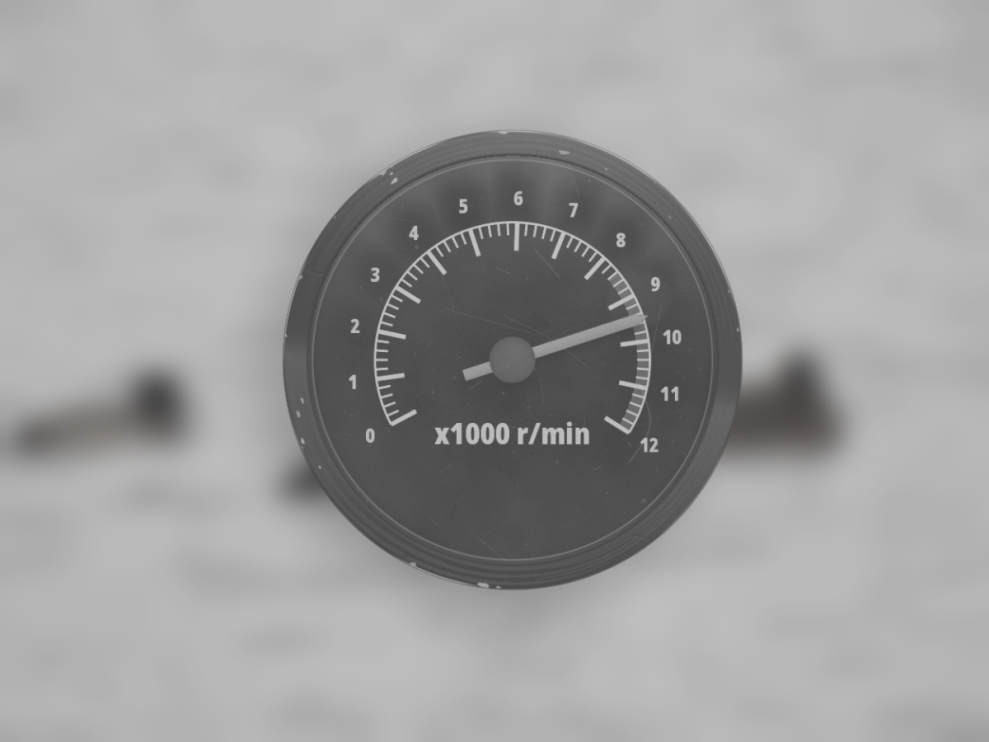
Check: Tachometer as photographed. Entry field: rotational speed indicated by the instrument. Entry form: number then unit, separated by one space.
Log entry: 9500 rpm
